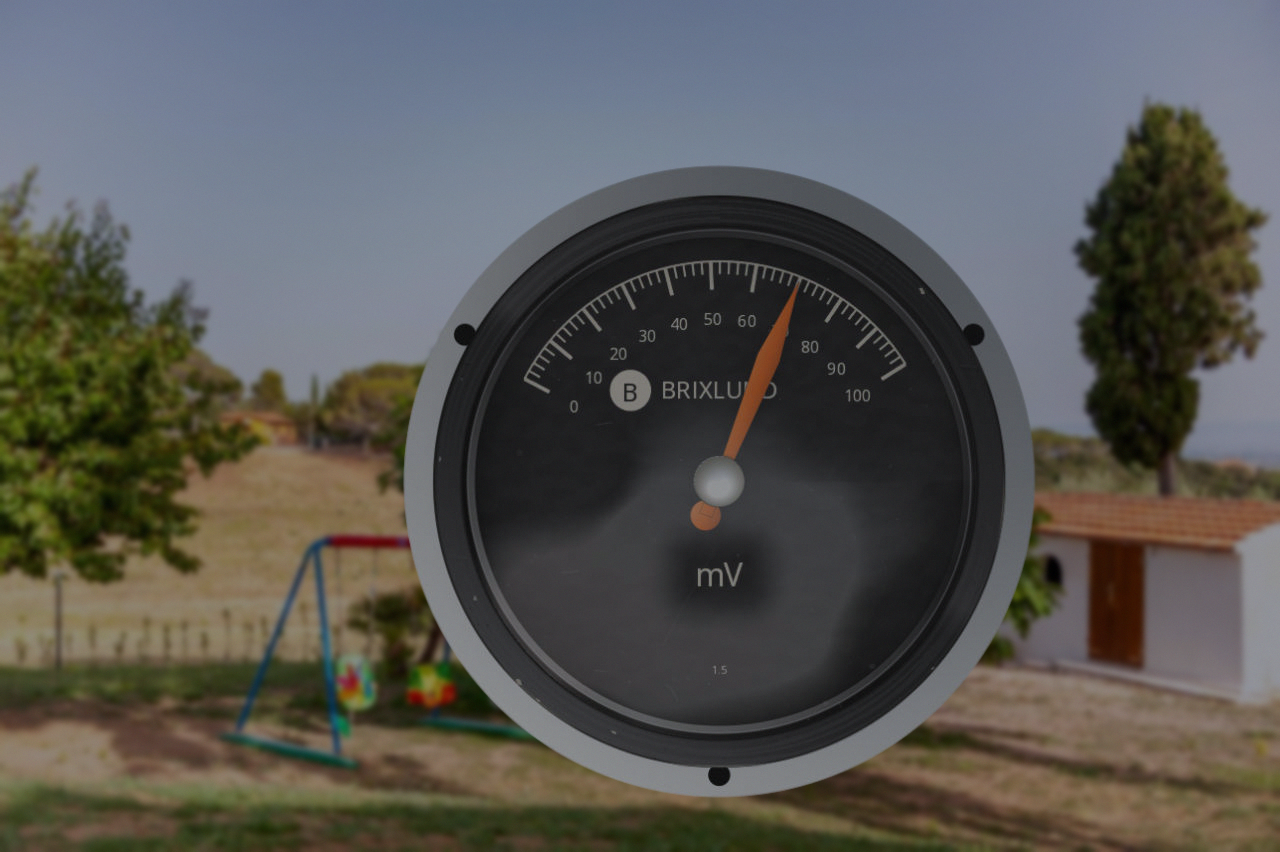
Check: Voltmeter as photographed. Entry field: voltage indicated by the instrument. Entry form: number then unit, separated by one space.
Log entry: 70 mV
